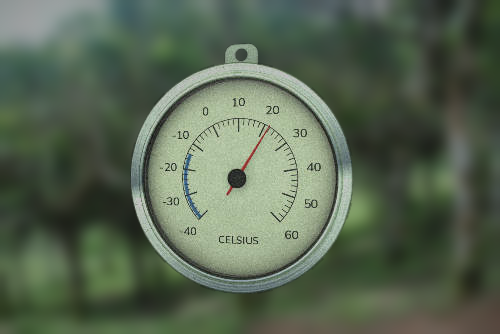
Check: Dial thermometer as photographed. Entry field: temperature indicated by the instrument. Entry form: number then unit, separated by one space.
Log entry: 22 °C
